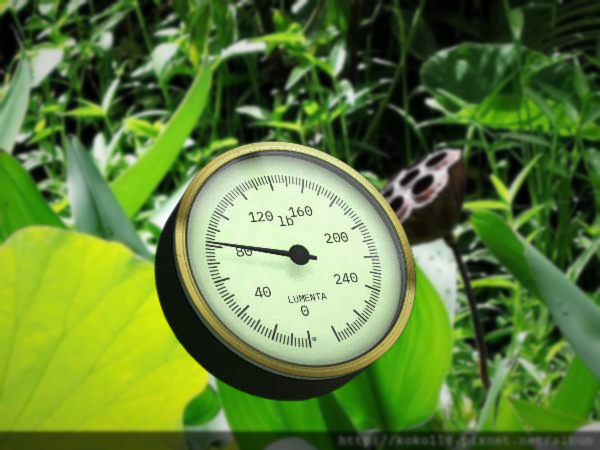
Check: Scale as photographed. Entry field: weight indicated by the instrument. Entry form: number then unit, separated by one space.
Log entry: 80 lb
